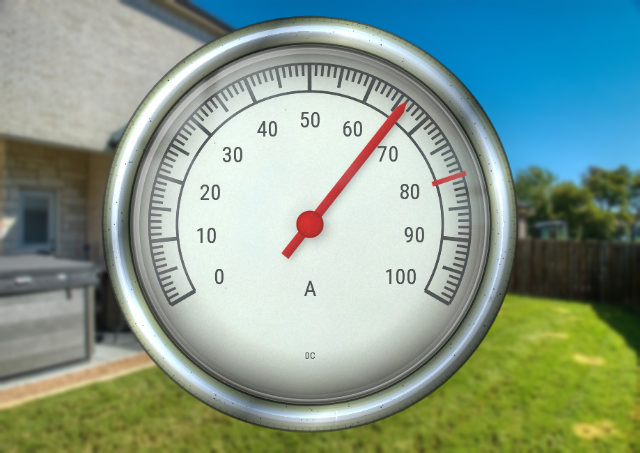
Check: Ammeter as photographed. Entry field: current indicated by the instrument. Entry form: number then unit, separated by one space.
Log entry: 66 A
